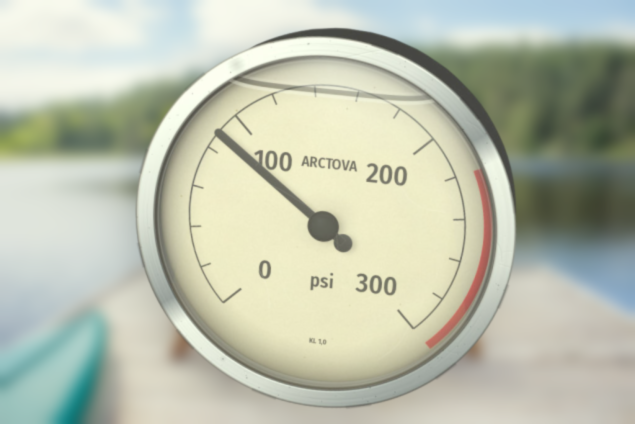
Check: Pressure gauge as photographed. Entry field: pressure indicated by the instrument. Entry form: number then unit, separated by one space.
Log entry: 90 psi
